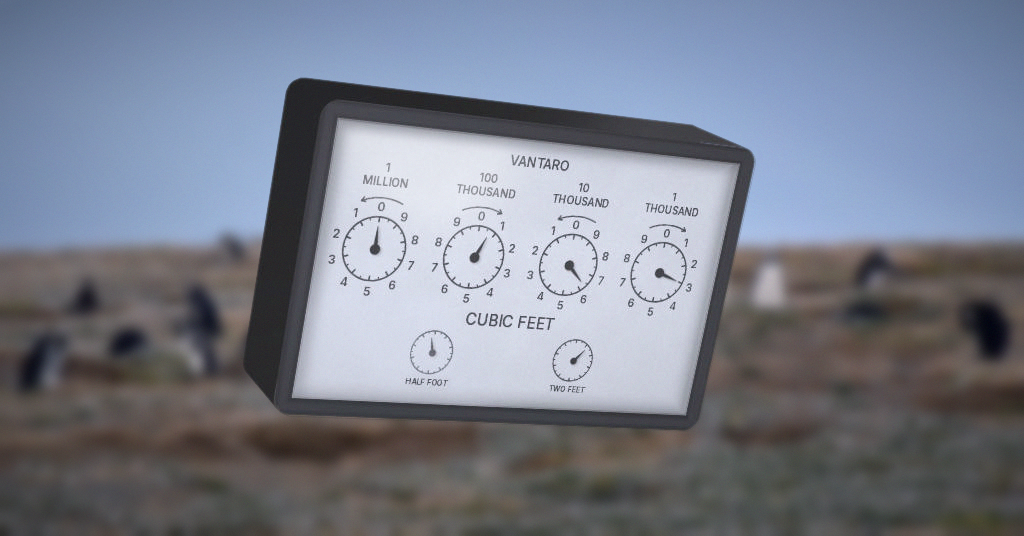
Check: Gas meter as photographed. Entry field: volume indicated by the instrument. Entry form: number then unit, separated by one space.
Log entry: 6300 ft³
